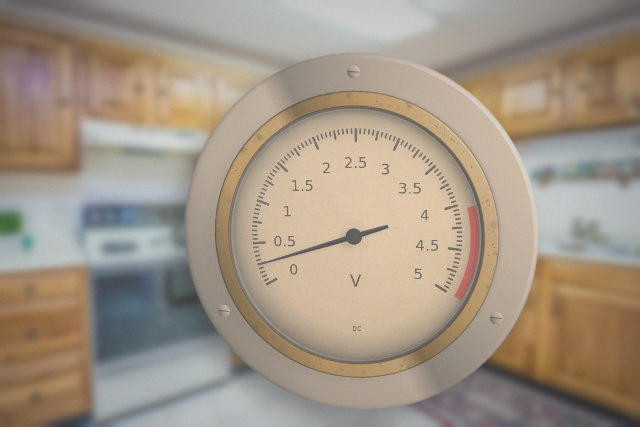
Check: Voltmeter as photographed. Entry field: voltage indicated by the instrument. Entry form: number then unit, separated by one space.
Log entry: 0.25 V
